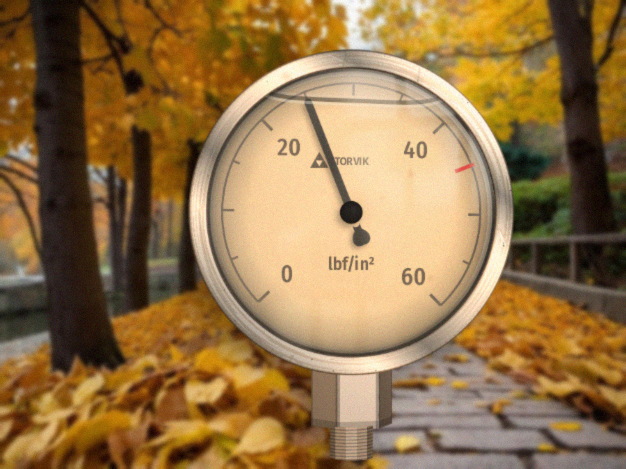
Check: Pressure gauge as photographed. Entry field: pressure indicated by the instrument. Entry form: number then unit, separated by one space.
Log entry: 25 psi
